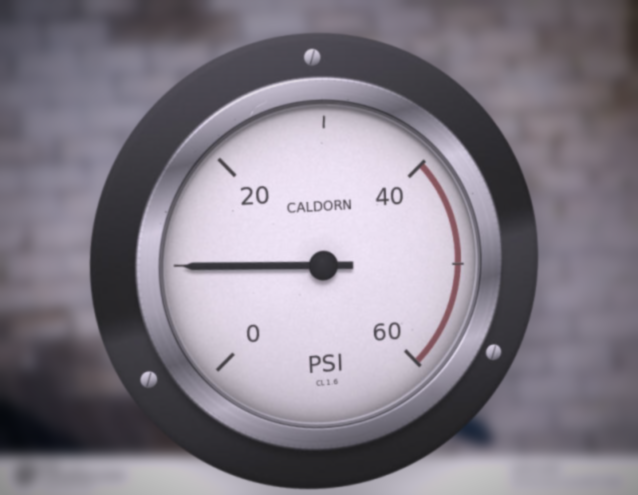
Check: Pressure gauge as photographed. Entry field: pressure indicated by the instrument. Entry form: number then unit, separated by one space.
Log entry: 10 psi
